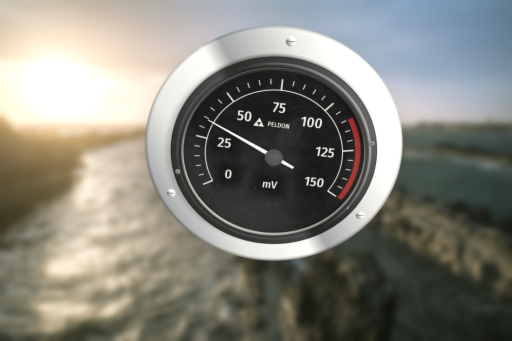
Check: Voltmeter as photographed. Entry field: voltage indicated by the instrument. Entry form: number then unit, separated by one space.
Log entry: 35 mV
